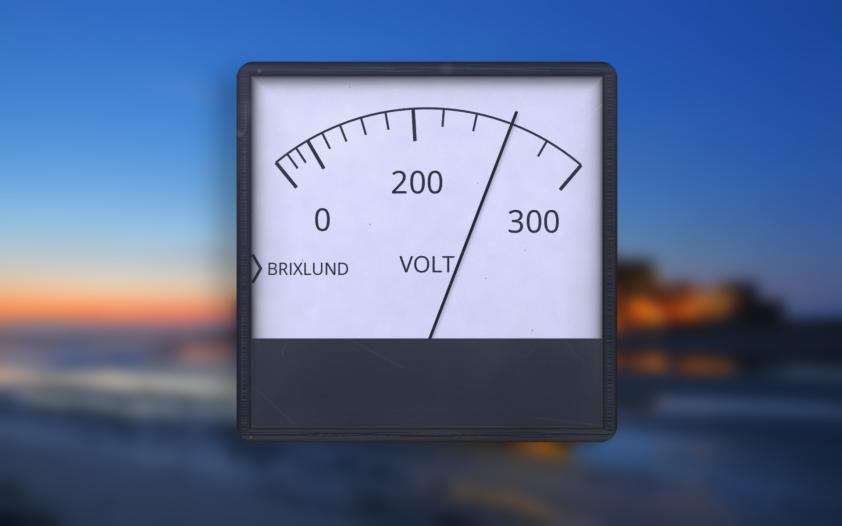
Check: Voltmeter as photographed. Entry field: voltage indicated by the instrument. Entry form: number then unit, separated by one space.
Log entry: 260 V
